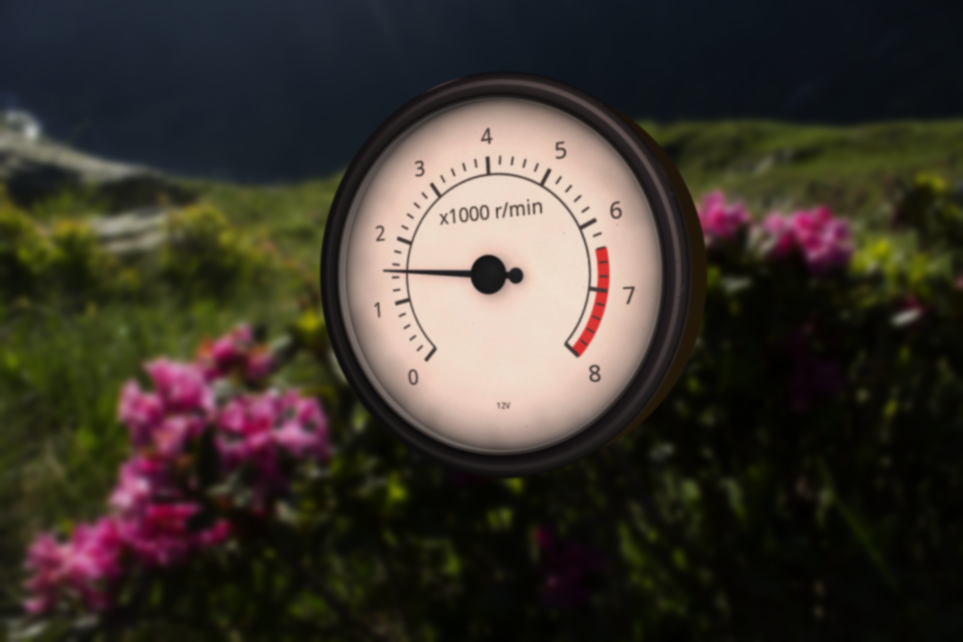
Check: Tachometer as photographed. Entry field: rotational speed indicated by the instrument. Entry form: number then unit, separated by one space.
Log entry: 1500 rpm
